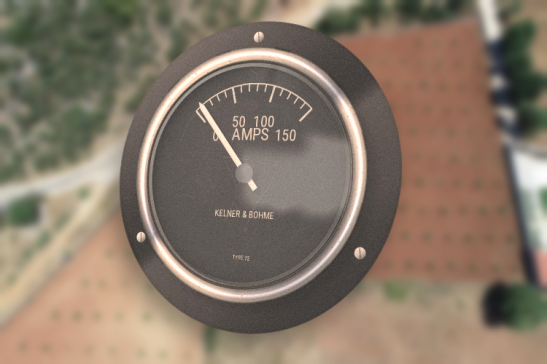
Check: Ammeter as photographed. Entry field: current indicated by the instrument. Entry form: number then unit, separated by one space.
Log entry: 10 A
